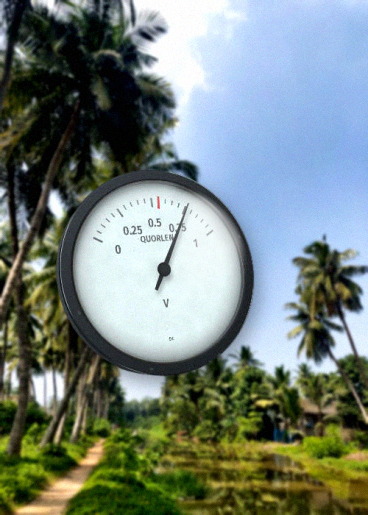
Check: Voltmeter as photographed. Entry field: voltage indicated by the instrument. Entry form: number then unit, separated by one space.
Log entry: 0.75 V
